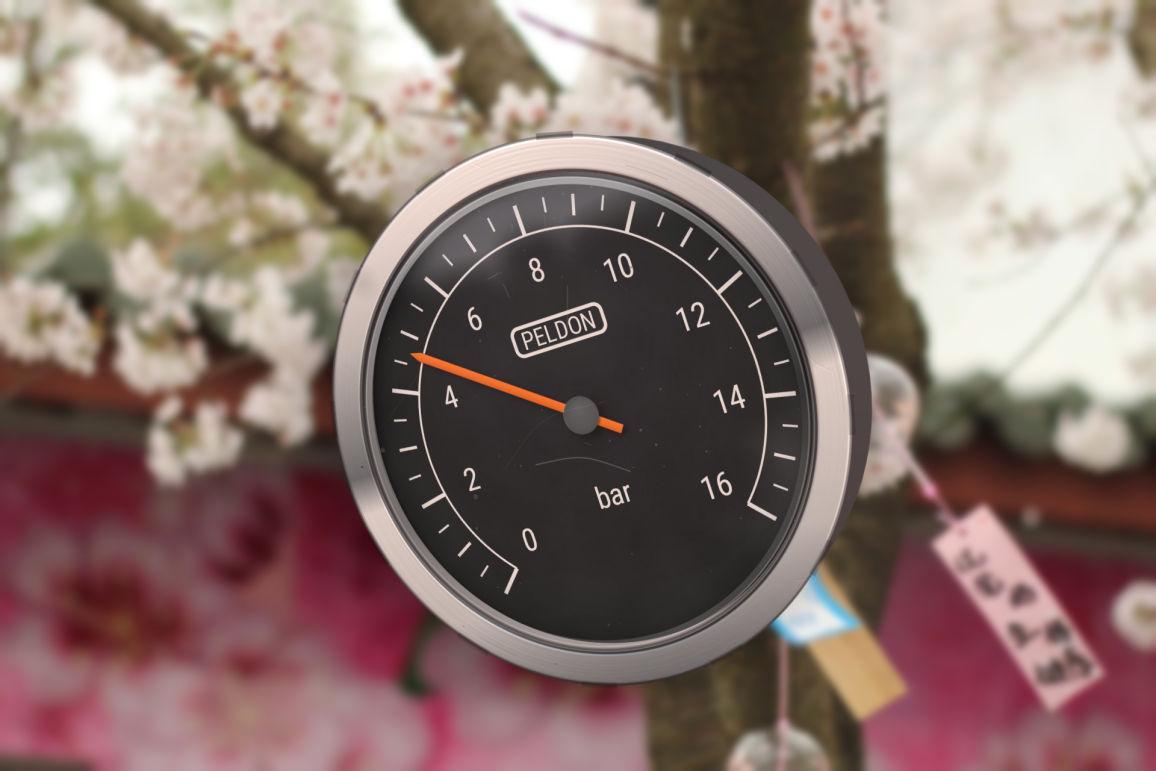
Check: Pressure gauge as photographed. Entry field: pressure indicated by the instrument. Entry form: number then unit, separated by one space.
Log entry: 4.75 bar
